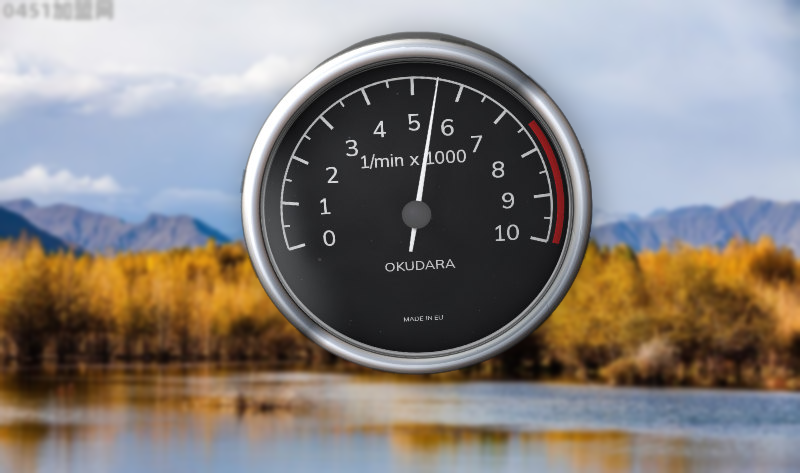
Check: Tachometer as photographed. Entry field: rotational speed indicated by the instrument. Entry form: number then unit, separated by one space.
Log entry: 5500 rpm
